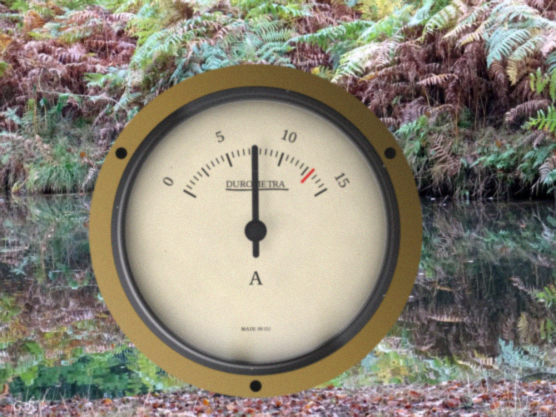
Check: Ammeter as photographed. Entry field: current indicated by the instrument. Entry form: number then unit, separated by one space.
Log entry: 7.5 A
